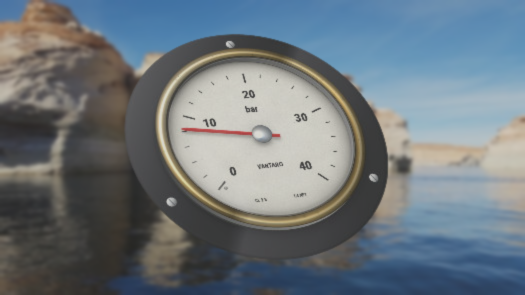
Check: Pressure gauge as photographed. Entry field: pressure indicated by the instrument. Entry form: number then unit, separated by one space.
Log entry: 8 bar
